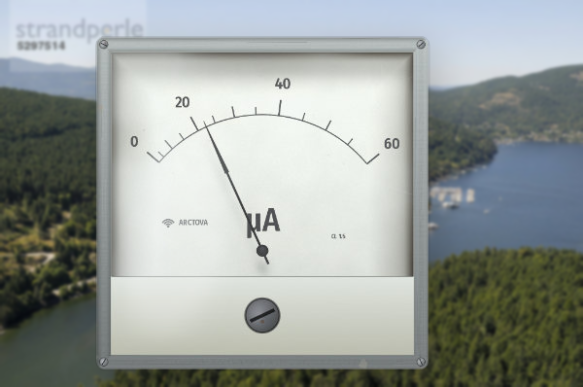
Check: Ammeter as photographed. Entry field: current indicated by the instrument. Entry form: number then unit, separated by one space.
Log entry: 22.5 µA
